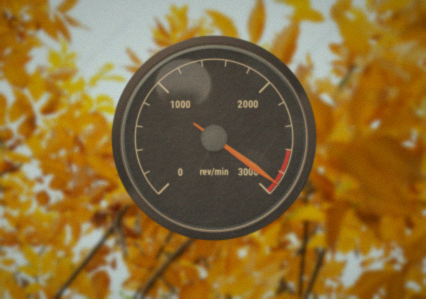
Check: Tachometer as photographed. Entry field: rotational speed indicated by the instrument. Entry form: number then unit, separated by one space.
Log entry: 2900 rpm
